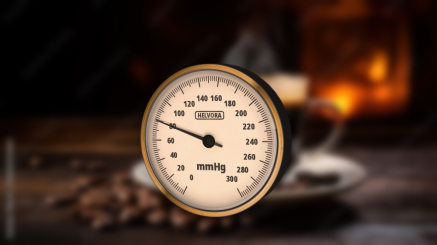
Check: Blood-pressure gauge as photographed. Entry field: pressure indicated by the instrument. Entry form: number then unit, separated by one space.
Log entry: 80 mmHg
